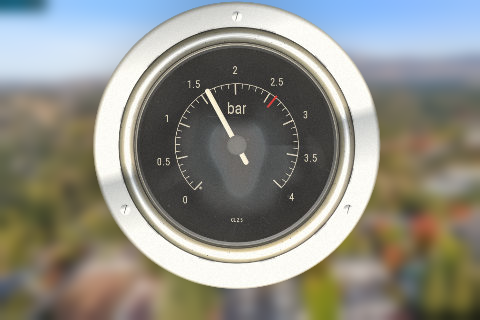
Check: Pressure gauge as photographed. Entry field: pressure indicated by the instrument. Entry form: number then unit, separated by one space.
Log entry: 1.6 bar
